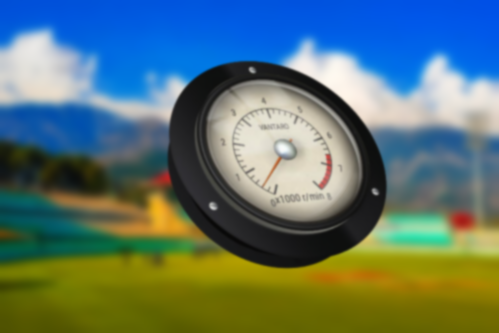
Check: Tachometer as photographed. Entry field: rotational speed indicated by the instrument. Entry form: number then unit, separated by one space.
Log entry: 400 rpm
